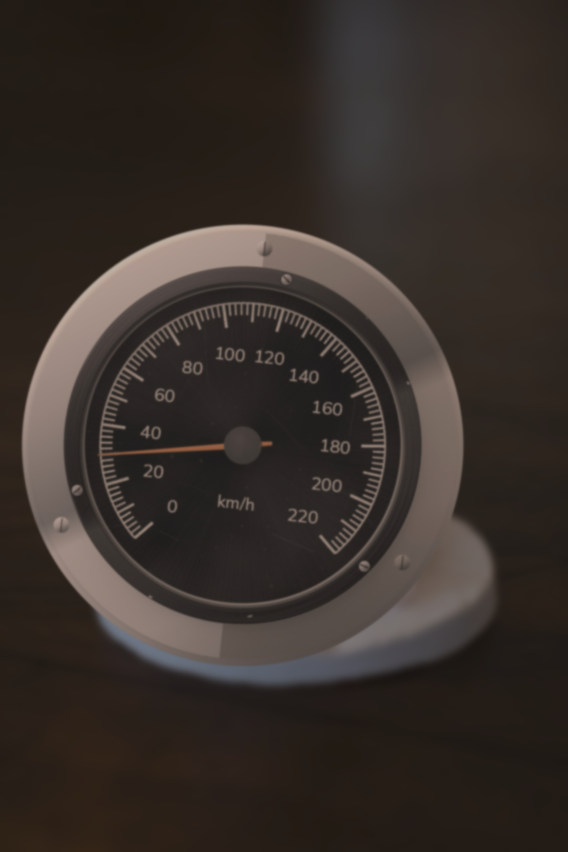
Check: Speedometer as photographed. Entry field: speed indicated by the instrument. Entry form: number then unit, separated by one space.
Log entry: 30 km/h
